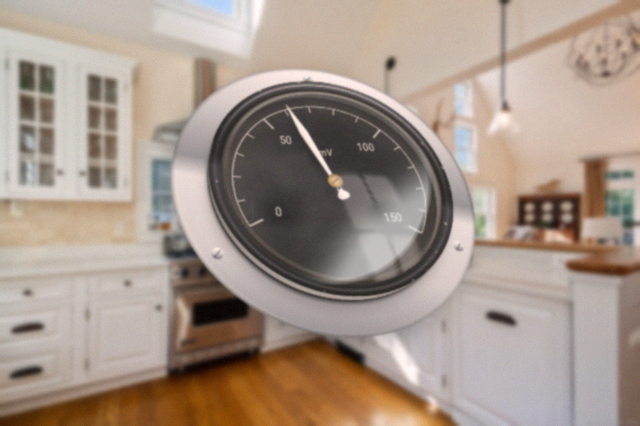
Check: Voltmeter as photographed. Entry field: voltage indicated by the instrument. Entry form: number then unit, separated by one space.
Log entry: 60 mV
